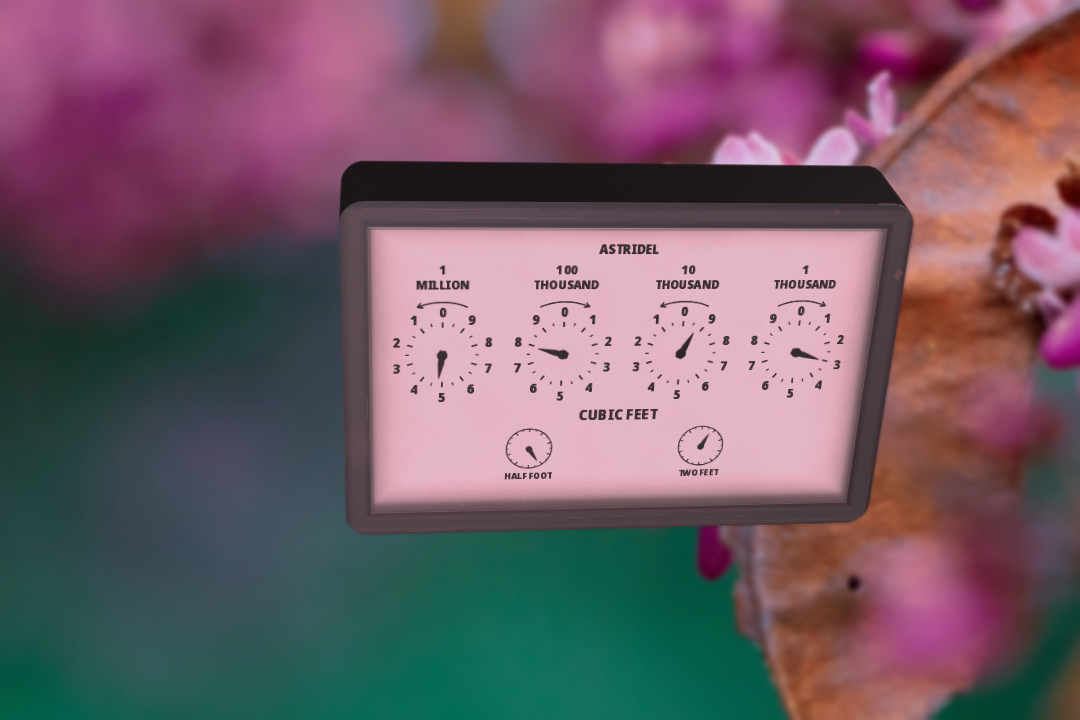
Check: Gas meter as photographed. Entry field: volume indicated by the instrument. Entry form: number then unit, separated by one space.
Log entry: 479300 ft³
